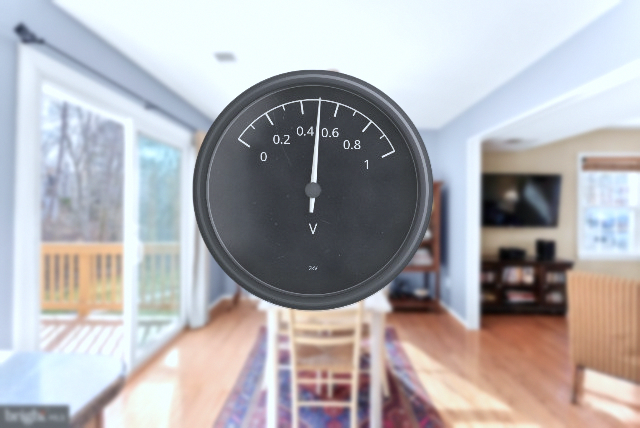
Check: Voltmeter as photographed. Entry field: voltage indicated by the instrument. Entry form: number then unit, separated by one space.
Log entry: 0.5 V
